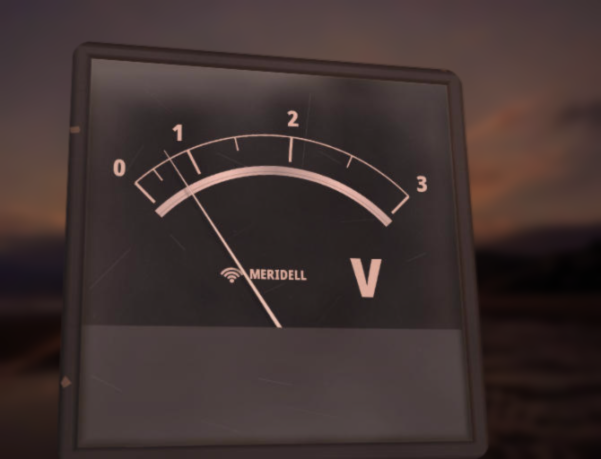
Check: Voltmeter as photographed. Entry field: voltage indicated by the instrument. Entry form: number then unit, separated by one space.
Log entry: 0.75 V
